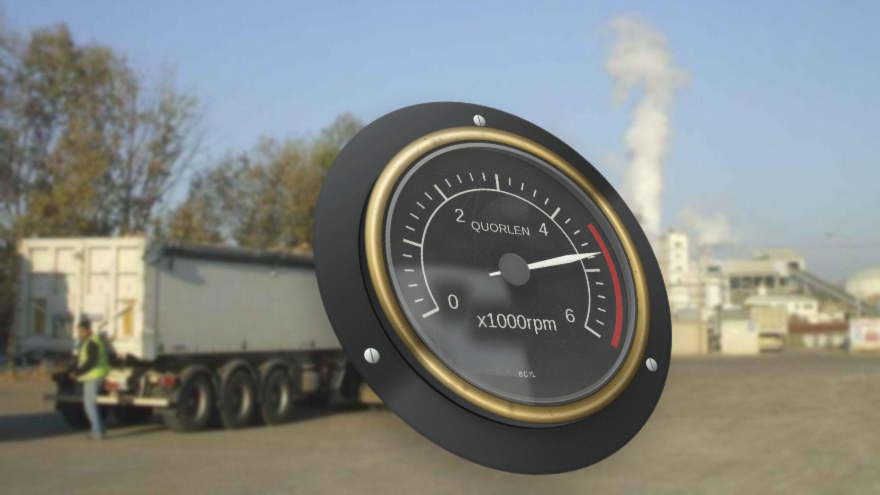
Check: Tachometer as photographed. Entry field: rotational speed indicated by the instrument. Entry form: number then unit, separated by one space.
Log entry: 4800 rpm
